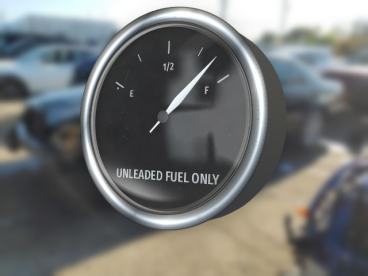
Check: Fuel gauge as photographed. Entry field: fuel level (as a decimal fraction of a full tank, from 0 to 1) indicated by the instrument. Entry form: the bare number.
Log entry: 0.875
